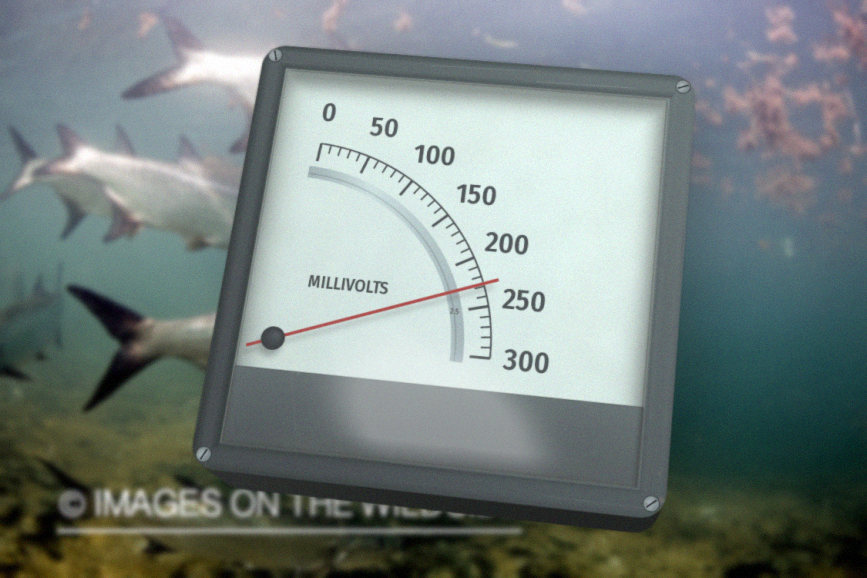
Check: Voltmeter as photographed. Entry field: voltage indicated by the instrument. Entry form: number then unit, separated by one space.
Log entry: 230 mV
